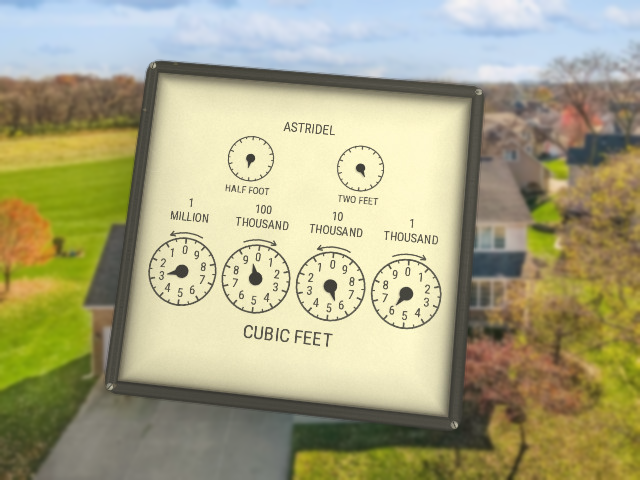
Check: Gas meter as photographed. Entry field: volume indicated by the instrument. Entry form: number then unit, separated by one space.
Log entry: 295600 ft³
